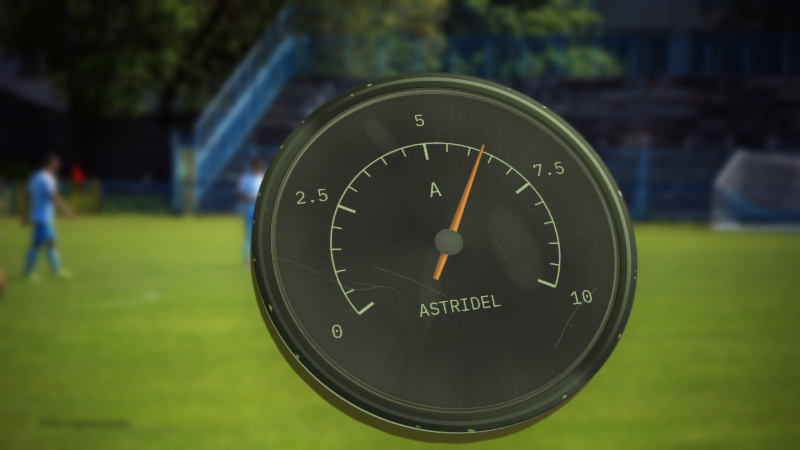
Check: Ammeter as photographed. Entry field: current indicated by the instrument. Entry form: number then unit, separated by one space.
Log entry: 6.25 A
